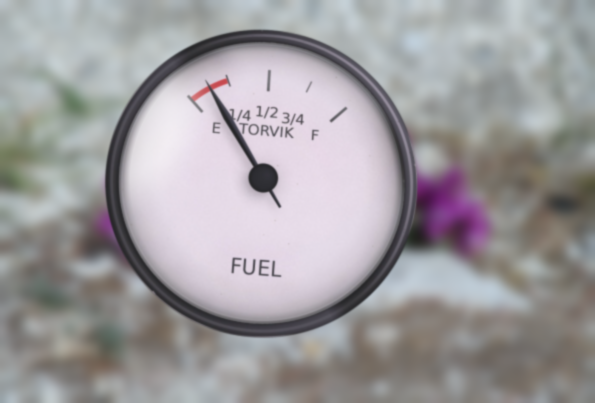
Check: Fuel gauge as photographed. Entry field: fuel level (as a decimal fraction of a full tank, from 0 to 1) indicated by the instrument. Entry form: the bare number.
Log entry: 0.125
